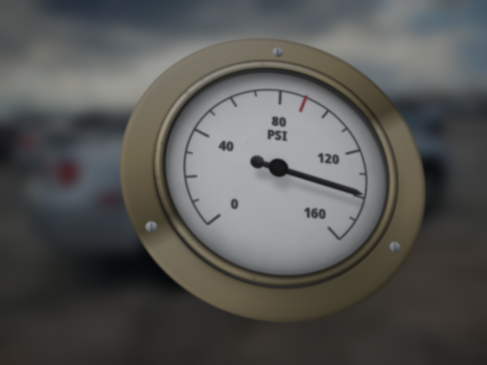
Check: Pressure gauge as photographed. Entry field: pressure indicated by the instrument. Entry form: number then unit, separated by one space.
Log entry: 140 psi
